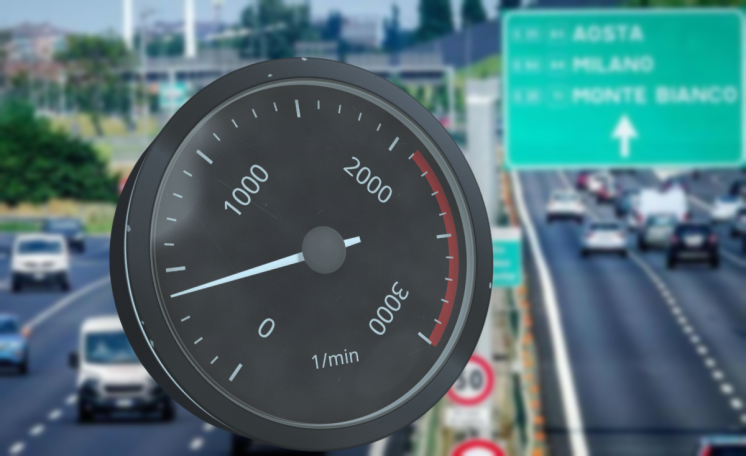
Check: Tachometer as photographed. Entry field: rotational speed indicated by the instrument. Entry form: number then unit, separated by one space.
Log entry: 400 rpm
